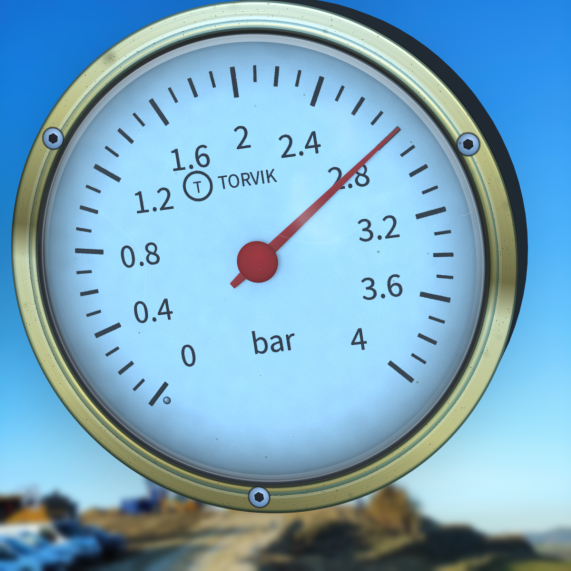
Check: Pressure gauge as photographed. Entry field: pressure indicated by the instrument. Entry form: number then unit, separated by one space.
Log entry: 2.8 bar
